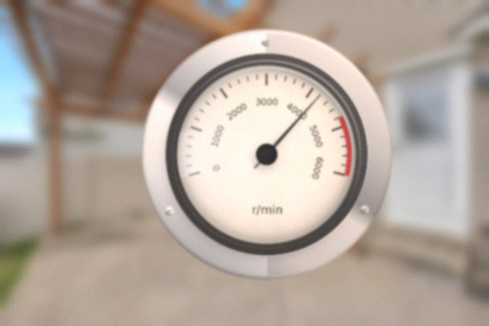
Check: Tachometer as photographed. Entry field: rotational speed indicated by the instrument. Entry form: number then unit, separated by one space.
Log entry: 4200 rpm
